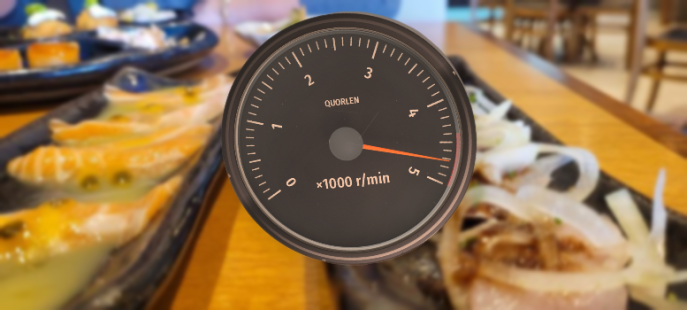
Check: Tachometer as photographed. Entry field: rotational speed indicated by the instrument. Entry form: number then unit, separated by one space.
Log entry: 4700 rpm
